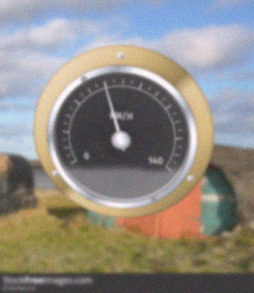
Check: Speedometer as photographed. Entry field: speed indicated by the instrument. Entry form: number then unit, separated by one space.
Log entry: 60 km/h
